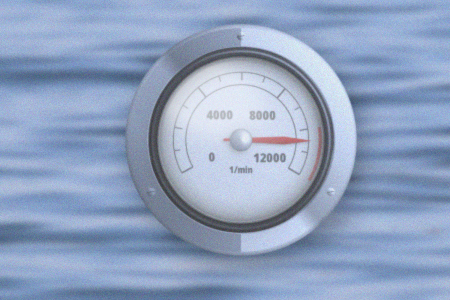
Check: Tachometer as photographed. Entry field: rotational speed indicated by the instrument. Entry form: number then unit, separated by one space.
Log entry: 10500 rpm
